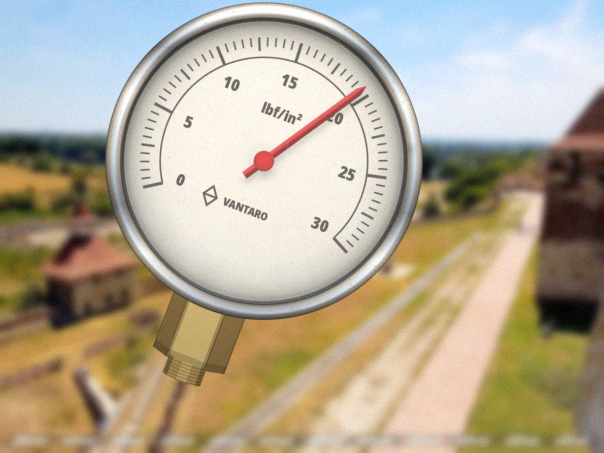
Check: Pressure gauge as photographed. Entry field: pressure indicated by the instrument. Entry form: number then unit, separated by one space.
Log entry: 19.5 psi
